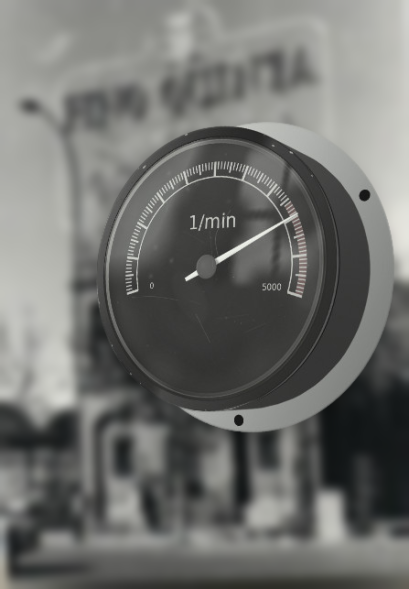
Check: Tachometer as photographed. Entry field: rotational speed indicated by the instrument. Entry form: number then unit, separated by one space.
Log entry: 4000 rpm
